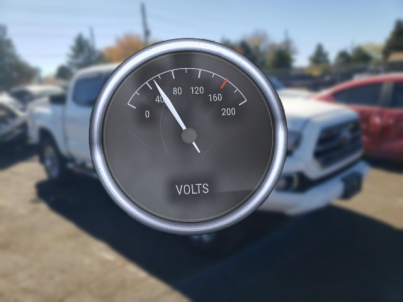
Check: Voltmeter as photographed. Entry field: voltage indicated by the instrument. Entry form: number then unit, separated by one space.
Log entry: 50 V
